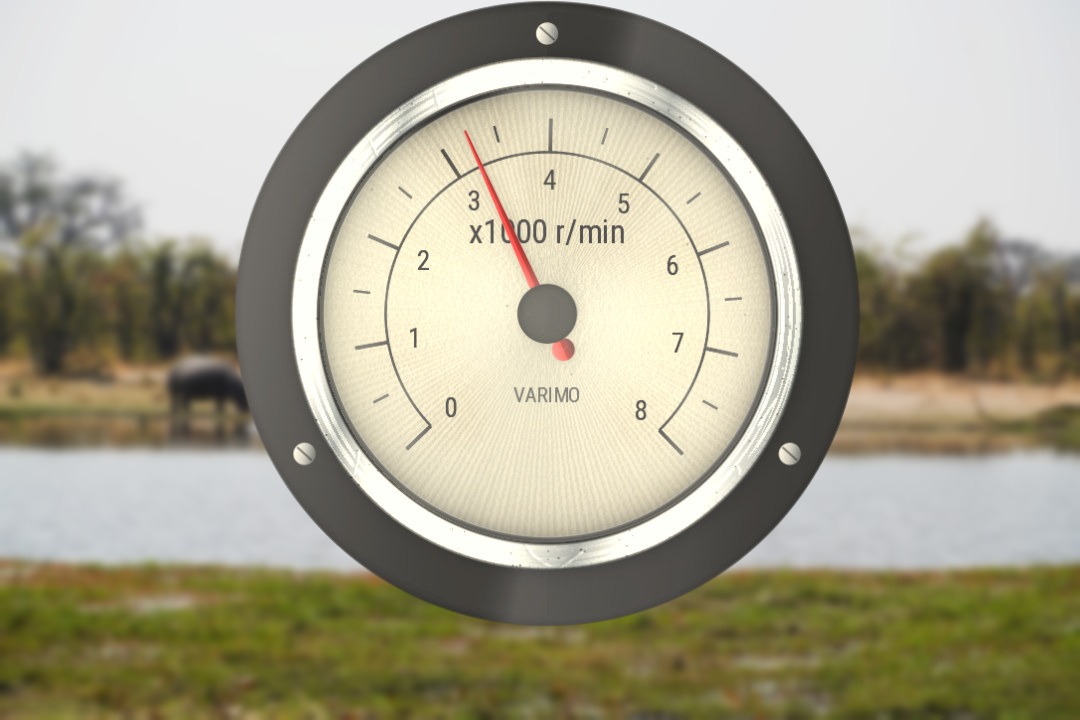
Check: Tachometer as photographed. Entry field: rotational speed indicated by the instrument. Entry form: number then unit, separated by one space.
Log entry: 3250 rpm
